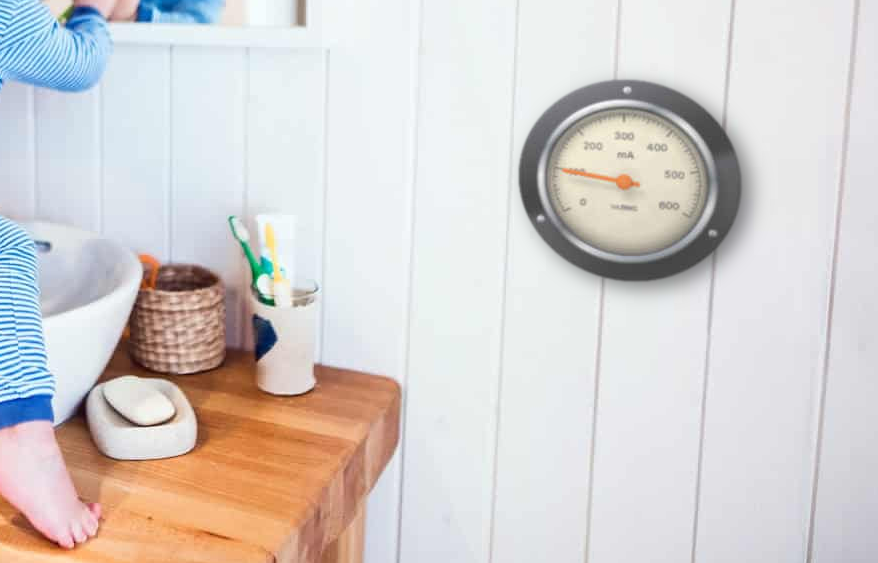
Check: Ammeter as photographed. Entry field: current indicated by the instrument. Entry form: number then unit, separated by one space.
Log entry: 100 mA
